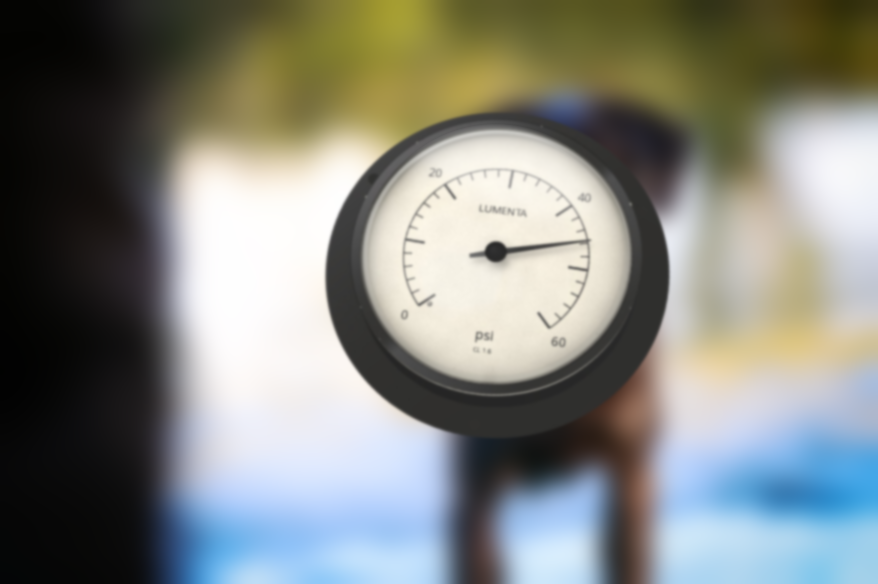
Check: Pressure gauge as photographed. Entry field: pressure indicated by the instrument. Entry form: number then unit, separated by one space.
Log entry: 46 psi
